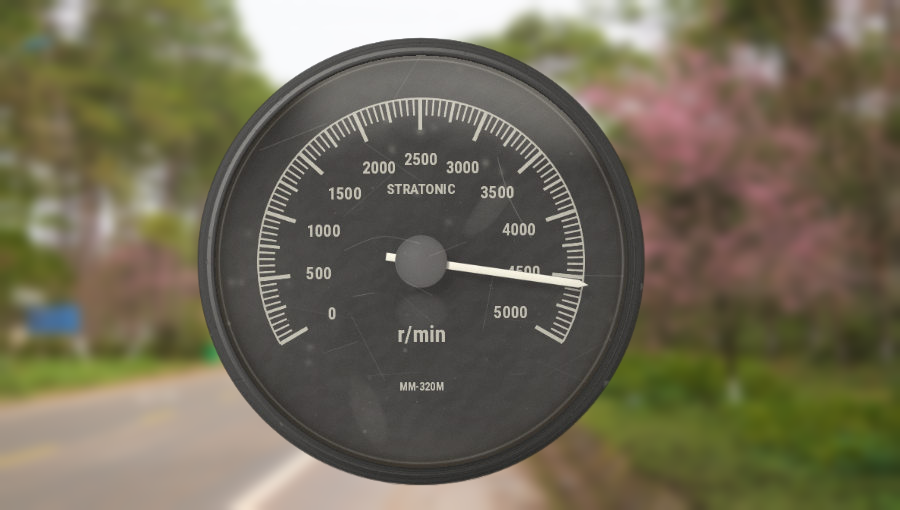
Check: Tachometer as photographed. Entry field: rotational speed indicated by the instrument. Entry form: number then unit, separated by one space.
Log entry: 4550 rpm
